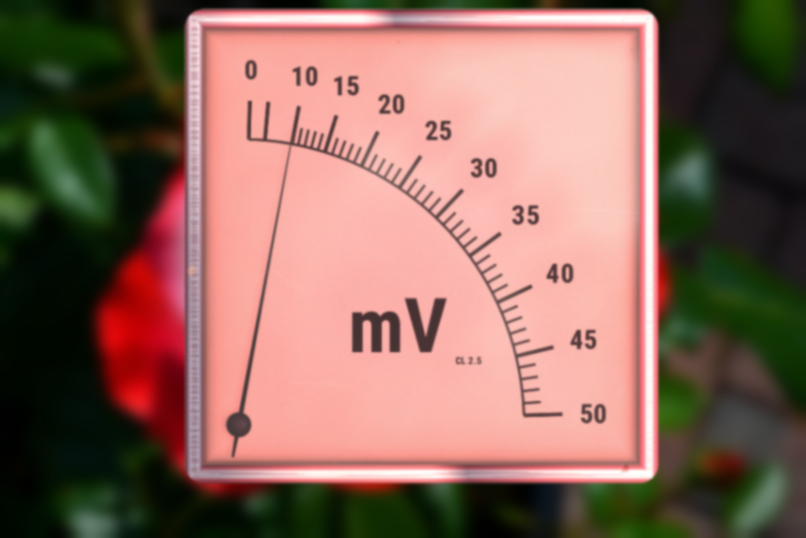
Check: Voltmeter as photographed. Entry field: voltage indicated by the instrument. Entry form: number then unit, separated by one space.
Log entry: 10 mV
